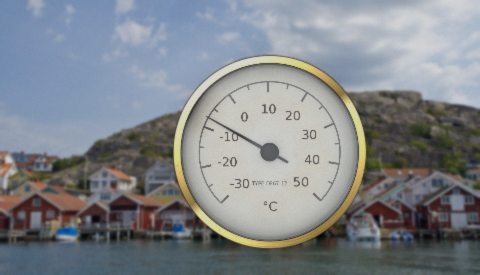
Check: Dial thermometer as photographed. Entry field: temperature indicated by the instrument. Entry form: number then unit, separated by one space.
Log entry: -7.5 °C
